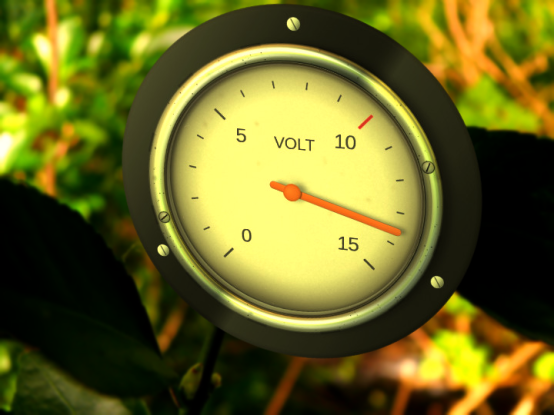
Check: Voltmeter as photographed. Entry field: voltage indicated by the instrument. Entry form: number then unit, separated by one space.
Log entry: 13.5 V
